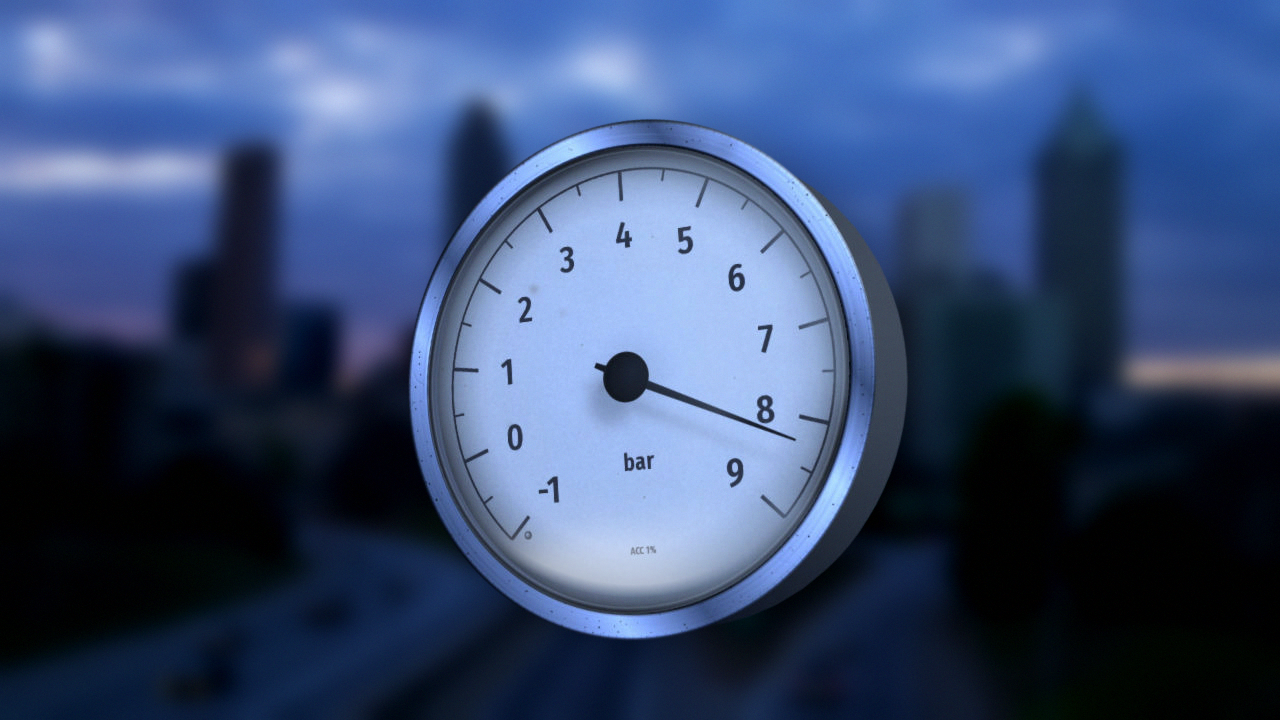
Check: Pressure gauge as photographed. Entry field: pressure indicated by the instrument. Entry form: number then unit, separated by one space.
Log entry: 8.25 bar
